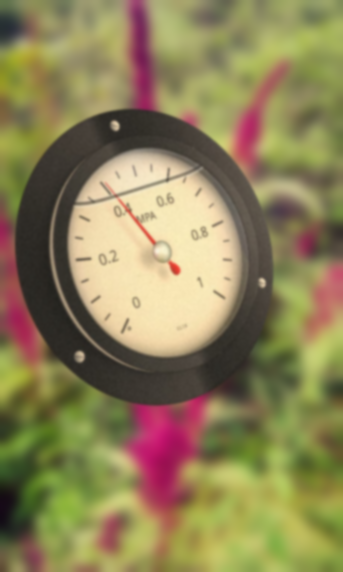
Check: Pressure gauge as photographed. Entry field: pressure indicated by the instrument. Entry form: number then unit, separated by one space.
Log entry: 0.4 MPa
